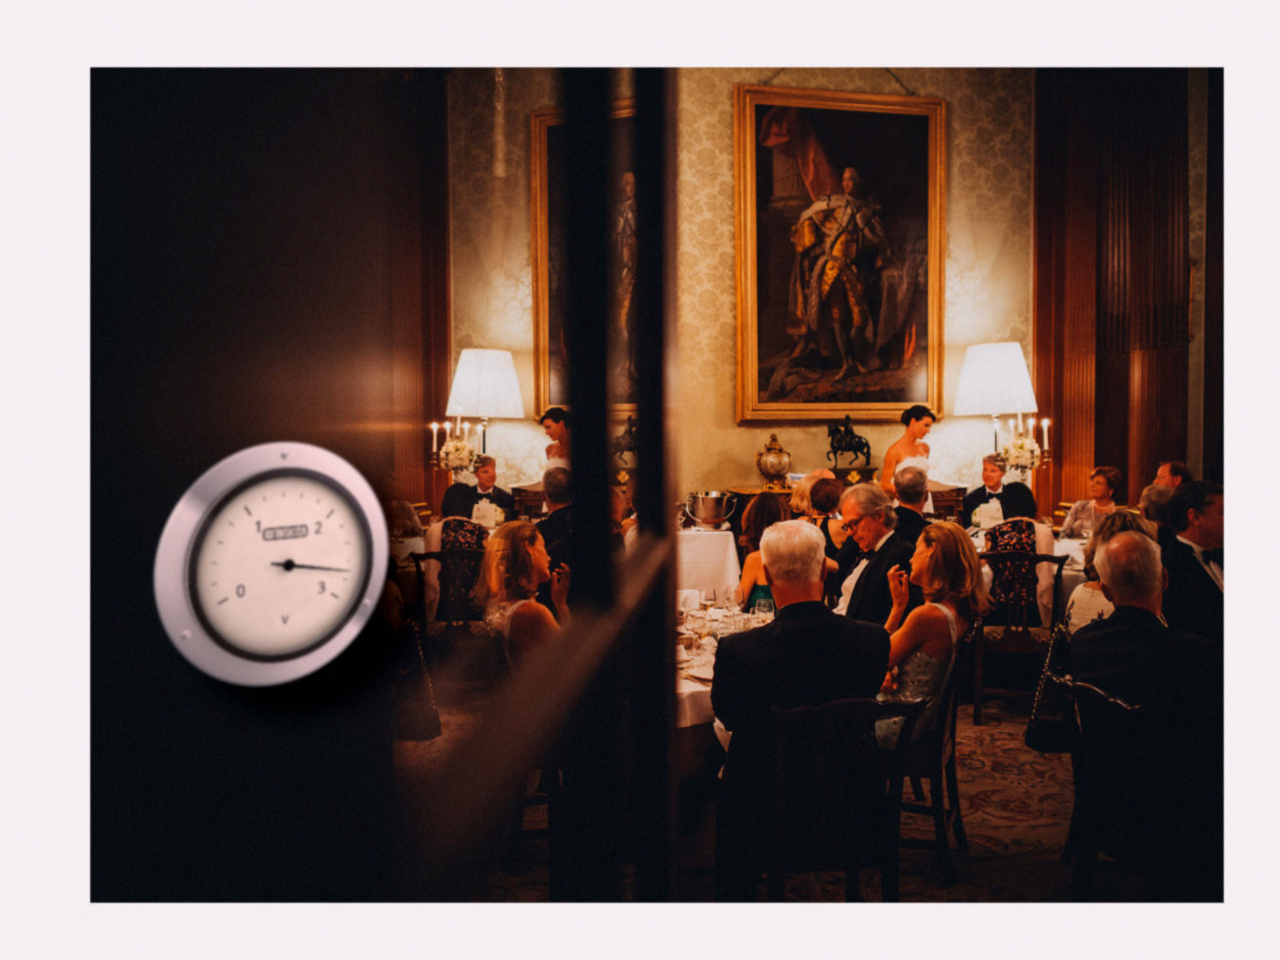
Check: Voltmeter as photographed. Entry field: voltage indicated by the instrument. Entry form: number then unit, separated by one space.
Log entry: 2.7 V
